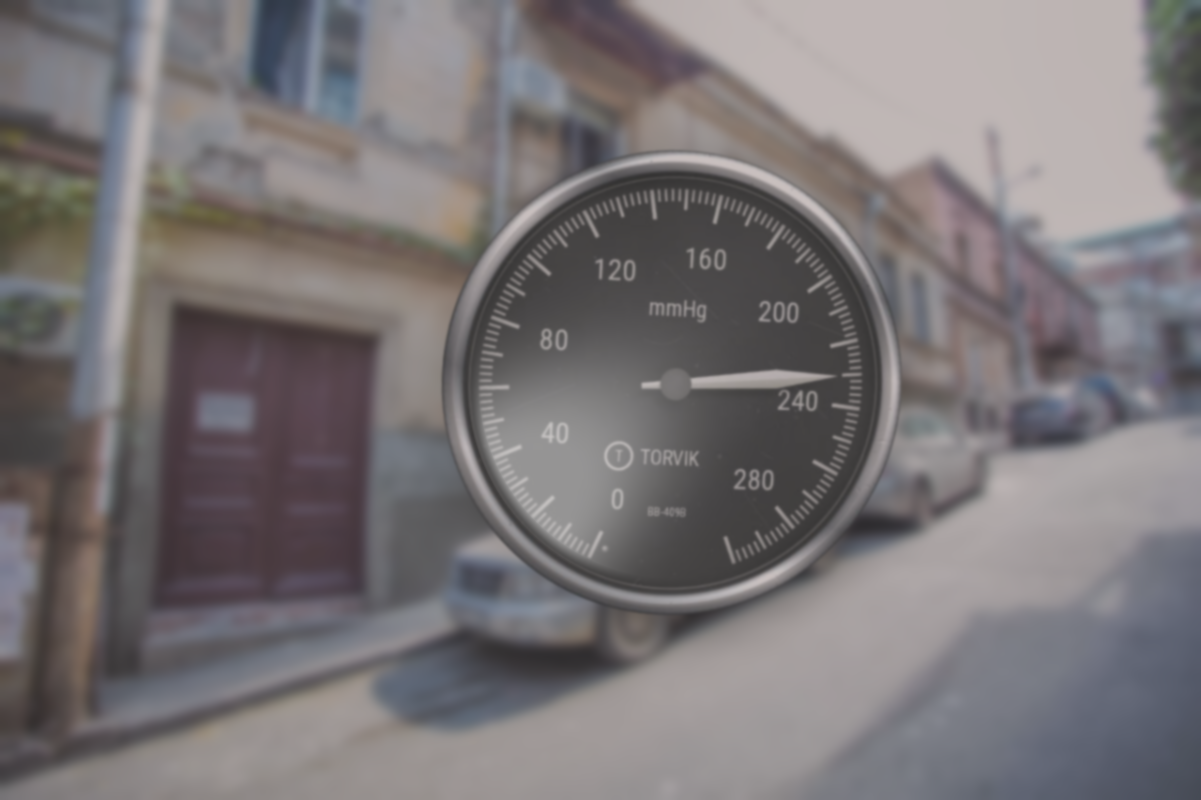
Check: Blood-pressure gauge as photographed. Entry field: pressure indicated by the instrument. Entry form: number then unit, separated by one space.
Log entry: 230 mmHg
